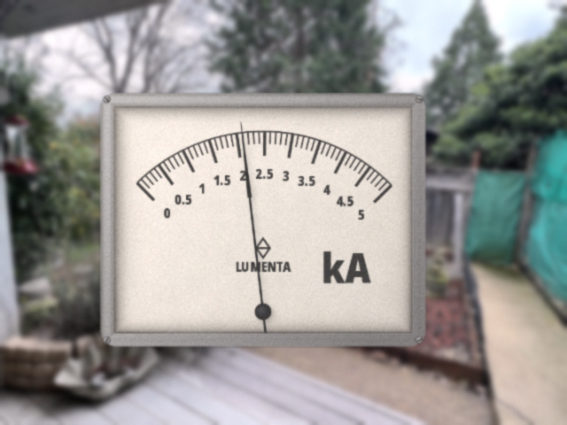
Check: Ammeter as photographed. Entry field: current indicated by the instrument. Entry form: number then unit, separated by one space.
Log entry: 2.1 kA
